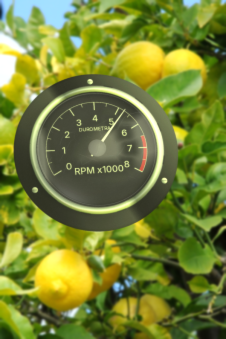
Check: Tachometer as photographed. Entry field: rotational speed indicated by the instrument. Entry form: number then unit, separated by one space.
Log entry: 5250 rpm
